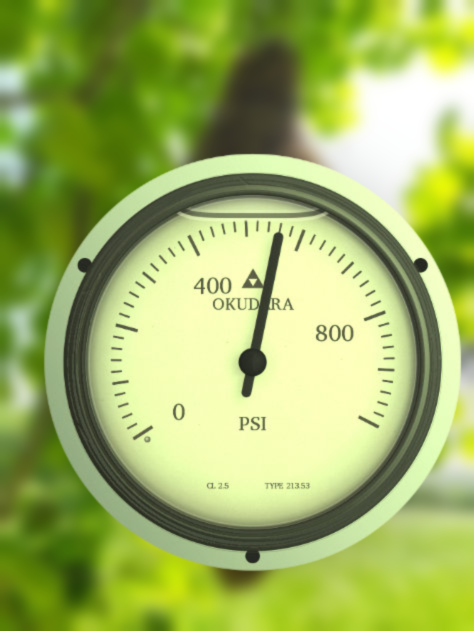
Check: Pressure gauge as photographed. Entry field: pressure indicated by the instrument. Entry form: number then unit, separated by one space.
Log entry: 560 psi
